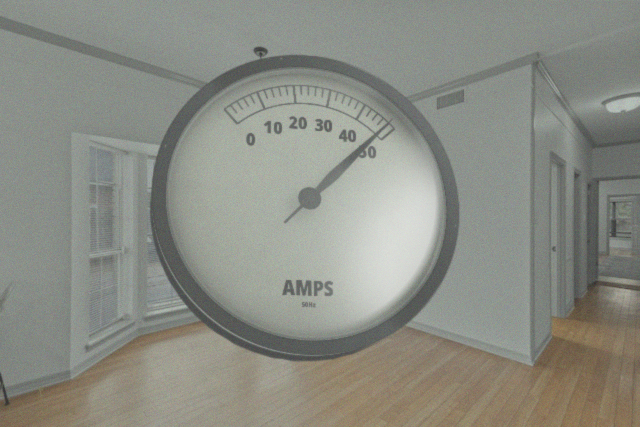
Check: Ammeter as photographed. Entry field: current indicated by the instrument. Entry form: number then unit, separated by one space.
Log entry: 48 A
